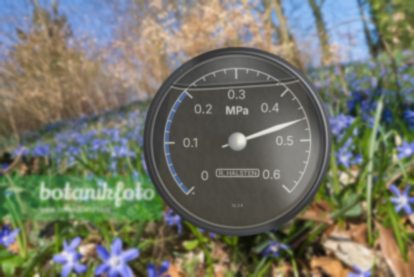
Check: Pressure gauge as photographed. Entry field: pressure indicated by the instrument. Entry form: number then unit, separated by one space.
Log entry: 0.46 MPa
